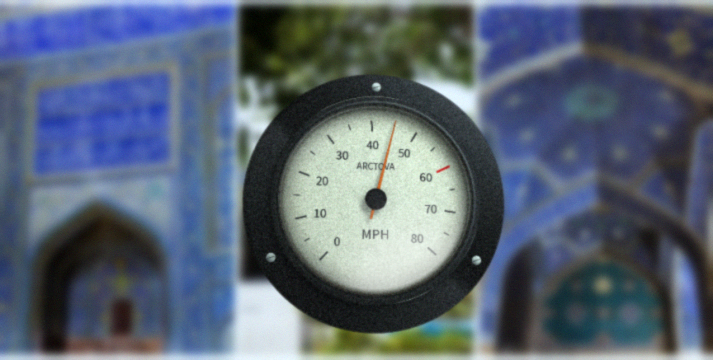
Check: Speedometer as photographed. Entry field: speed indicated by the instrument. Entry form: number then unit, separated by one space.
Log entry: 45 mph
